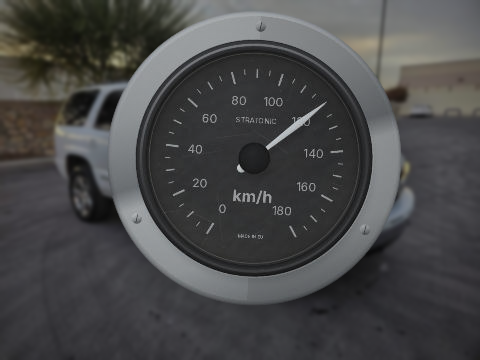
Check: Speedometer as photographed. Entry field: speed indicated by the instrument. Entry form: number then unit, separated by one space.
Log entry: 120 km/h
